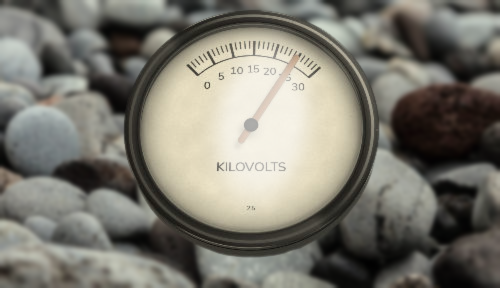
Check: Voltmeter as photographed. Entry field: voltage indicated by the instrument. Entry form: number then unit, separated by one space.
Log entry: 25 kV
